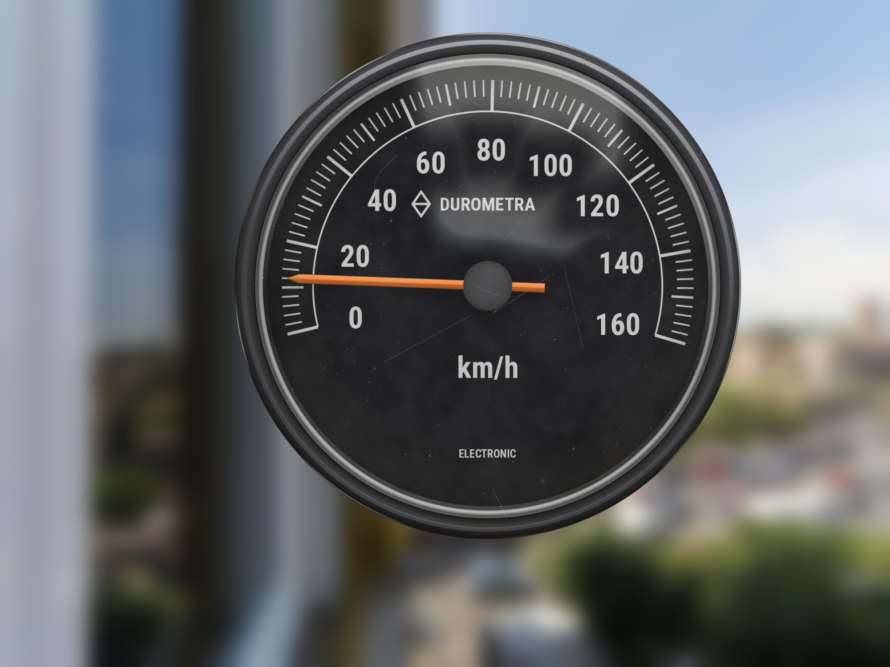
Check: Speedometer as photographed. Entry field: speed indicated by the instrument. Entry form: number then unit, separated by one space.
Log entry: 12 km/h
